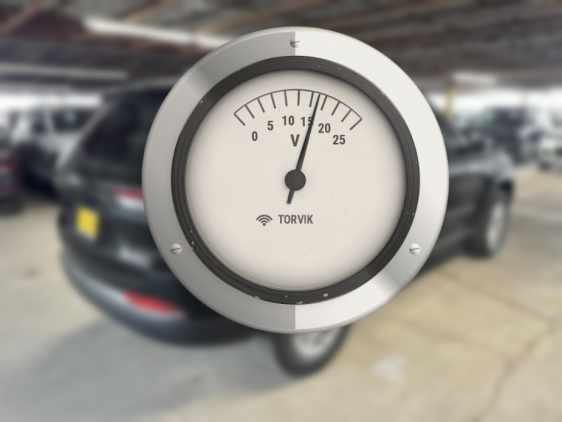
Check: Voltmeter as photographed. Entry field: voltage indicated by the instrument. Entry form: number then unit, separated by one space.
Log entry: 16.25 V
